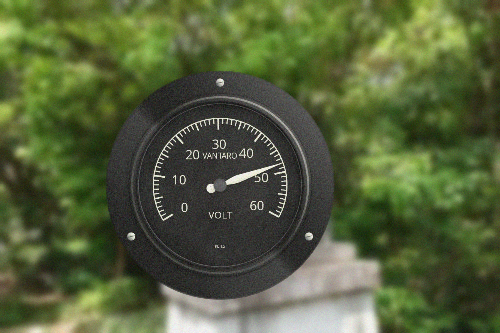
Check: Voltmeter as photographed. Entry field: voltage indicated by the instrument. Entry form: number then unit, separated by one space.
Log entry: 48 V
